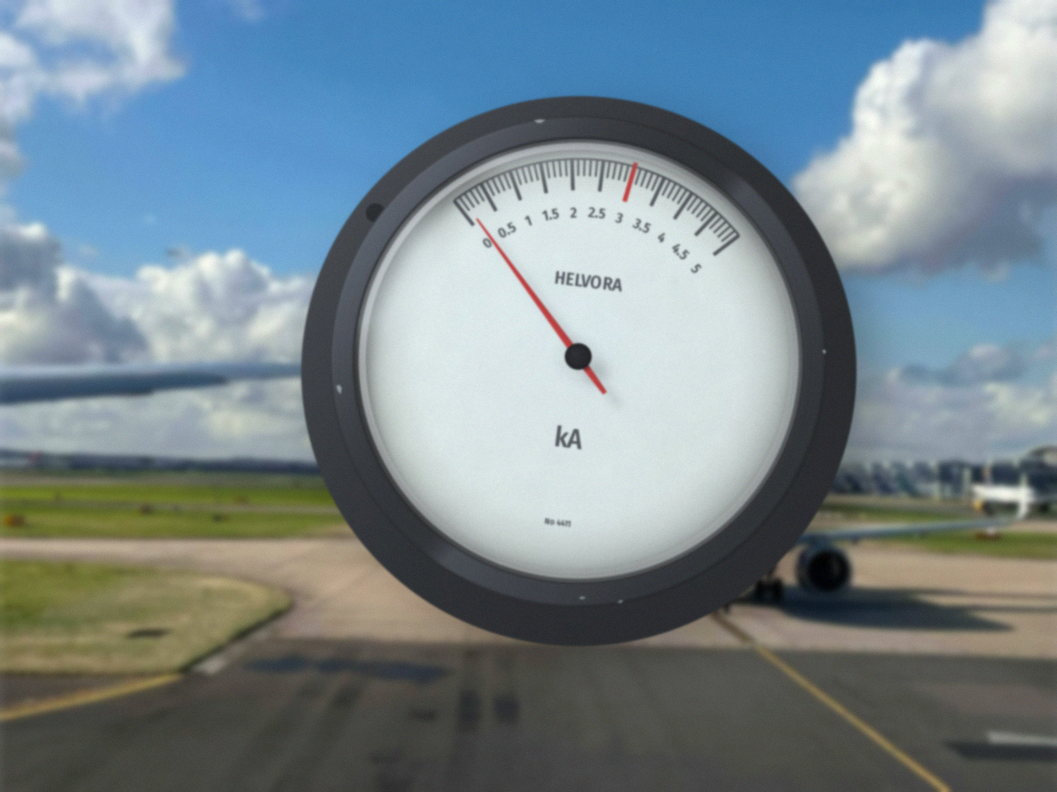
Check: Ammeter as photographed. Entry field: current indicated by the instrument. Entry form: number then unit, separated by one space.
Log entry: 0.1 kA
